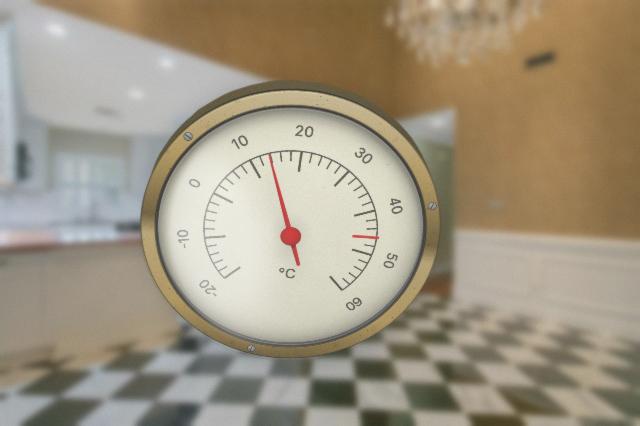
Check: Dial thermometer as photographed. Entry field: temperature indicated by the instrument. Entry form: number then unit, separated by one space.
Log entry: 14 °C
